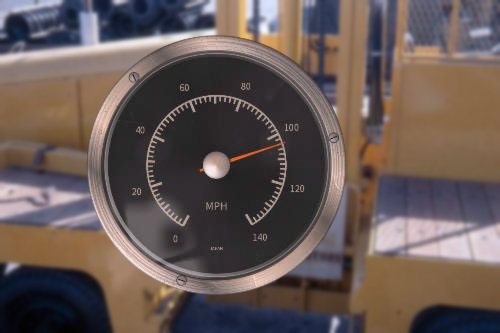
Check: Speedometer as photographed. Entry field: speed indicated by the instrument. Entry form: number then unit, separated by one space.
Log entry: 104 mph
